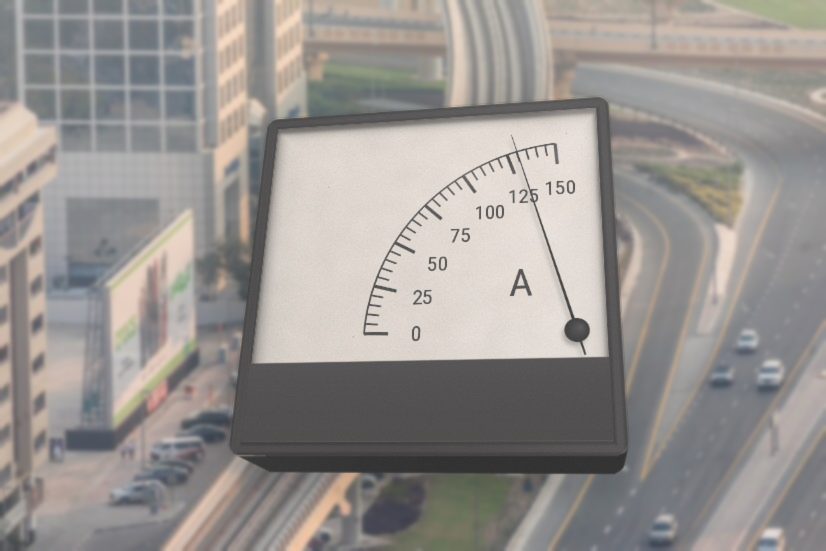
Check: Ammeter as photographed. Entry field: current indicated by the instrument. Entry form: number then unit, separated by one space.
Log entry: 130 A
